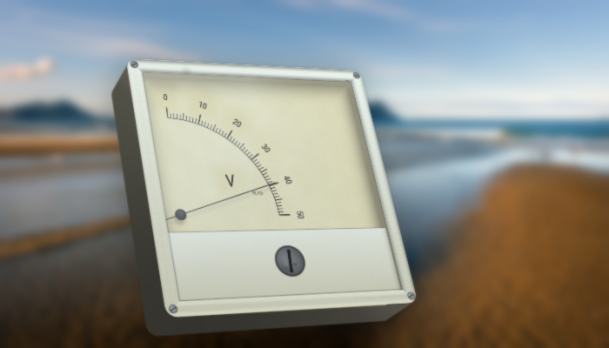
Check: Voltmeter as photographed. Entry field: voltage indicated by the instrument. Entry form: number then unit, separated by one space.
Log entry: 40 V
